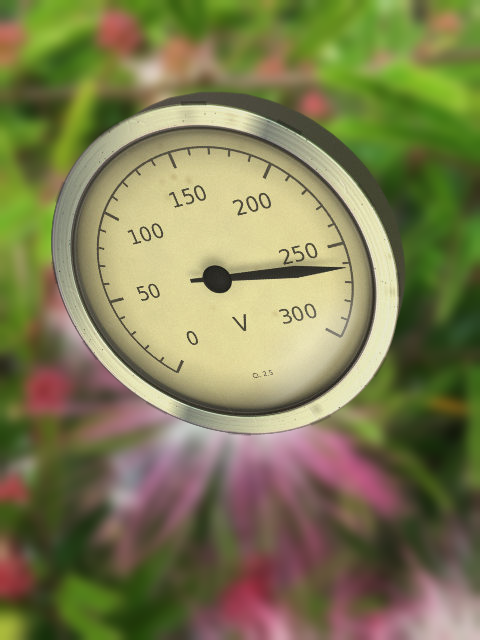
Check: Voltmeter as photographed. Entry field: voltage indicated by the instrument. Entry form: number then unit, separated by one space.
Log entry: 260 V
